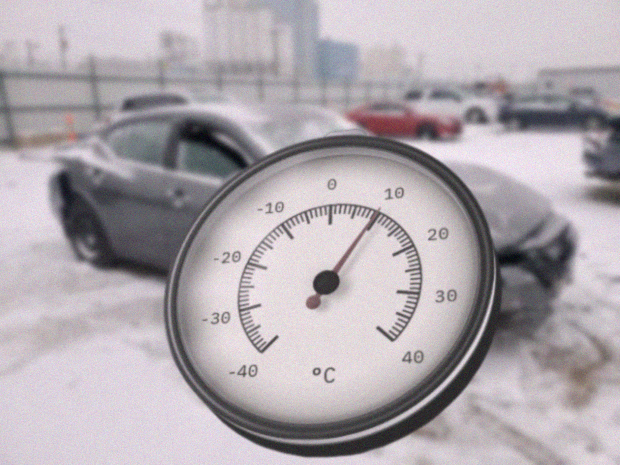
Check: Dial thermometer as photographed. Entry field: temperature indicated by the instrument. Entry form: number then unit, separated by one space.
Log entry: 10 °C
